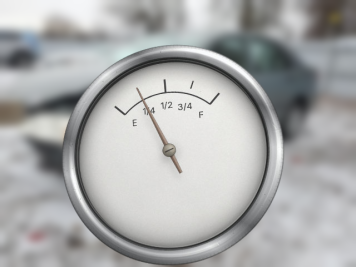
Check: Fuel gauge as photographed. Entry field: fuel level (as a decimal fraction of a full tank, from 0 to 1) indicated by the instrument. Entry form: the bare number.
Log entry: 0.25
